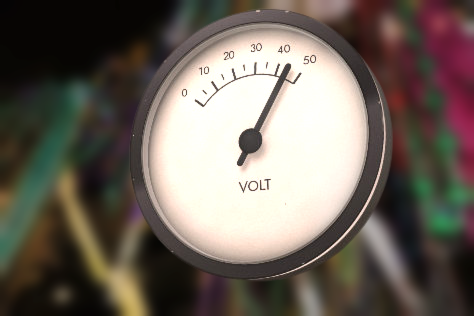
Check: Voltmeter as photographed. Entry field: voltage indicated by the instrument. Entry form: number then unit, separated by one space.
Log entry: 45 V
